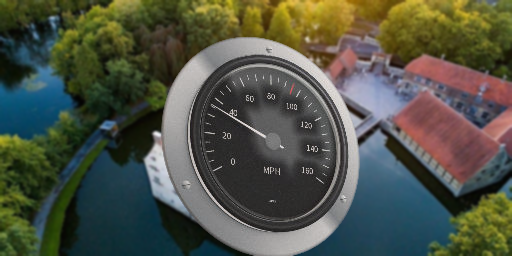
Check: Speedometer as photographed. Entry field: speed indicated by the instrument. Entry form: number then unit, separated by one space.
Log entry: 35 mph
